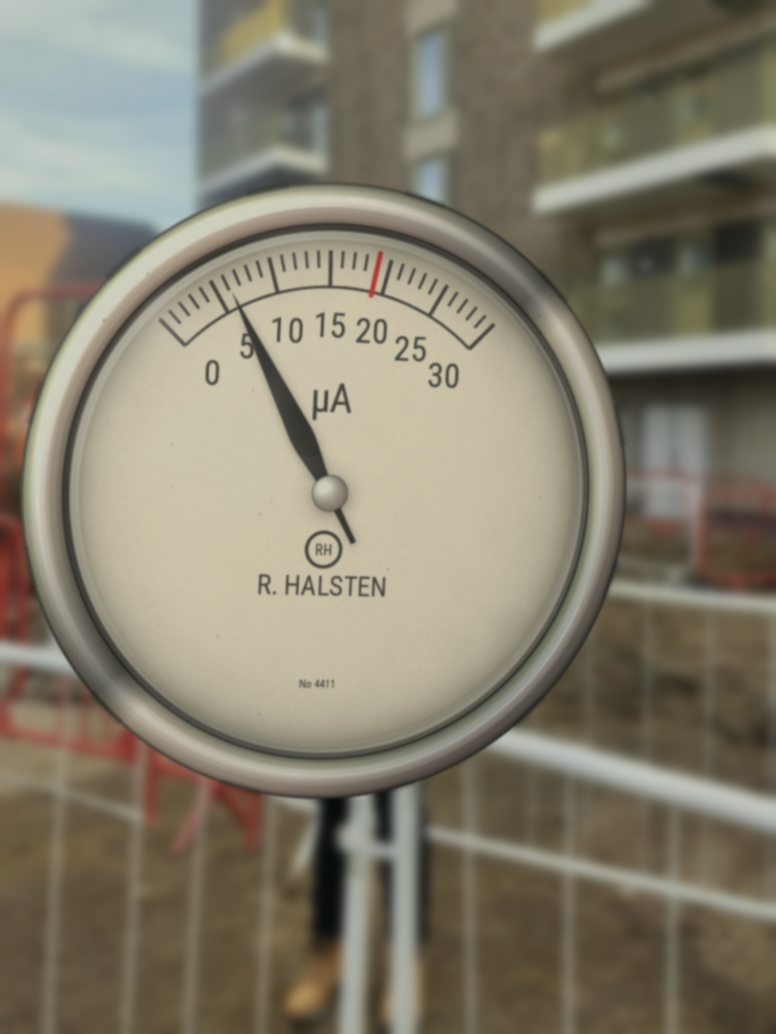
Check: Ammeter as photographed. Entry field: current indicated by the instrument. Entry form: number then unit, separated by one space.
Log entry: 6 µA
